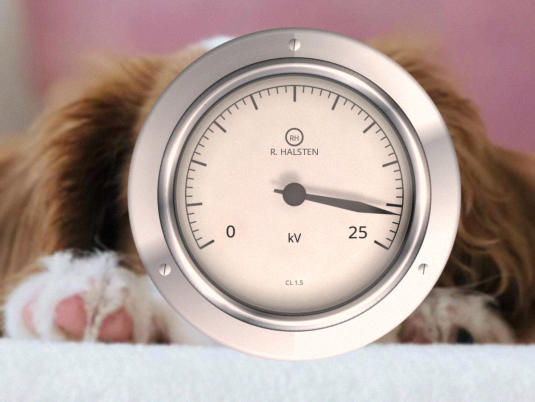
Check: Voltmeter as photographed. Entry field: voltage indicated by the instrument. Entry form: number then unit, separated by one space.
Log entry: 23 kV
